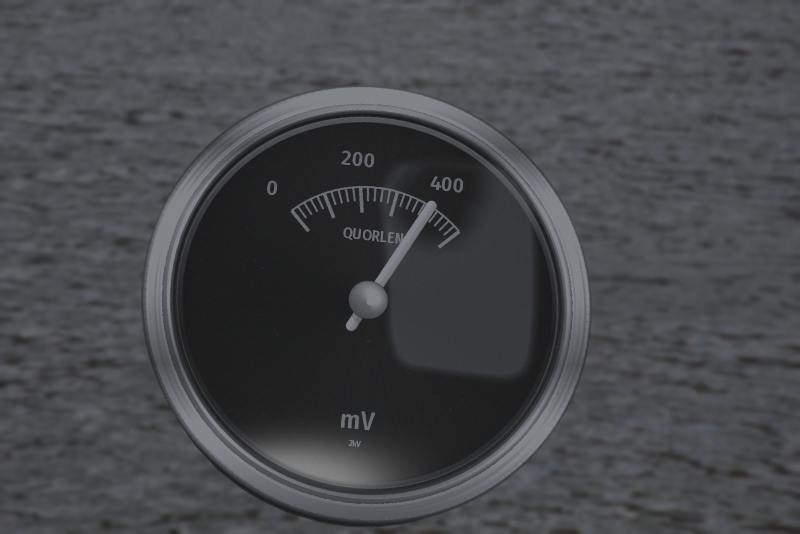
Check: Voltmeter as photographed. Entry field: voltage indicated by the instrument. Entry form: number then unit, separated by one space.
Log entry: 400 mV
